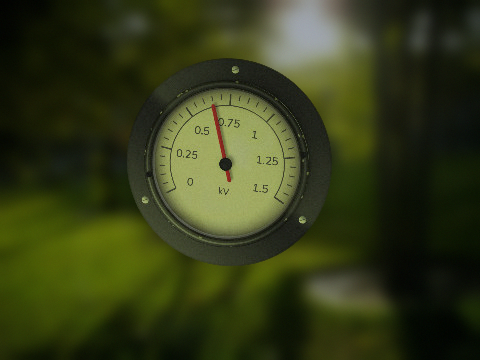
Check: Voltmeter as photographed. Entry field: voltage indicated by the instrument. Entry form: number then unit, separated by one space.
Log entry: 0.65 kV
